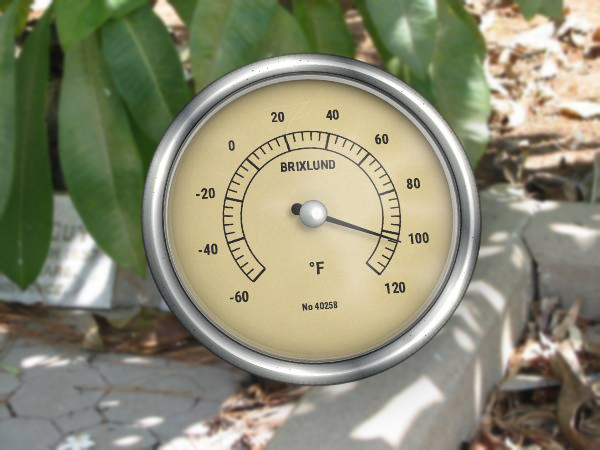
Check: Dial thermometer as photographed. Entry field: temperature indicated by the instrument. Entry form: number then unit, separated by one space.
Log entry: 104 °F
